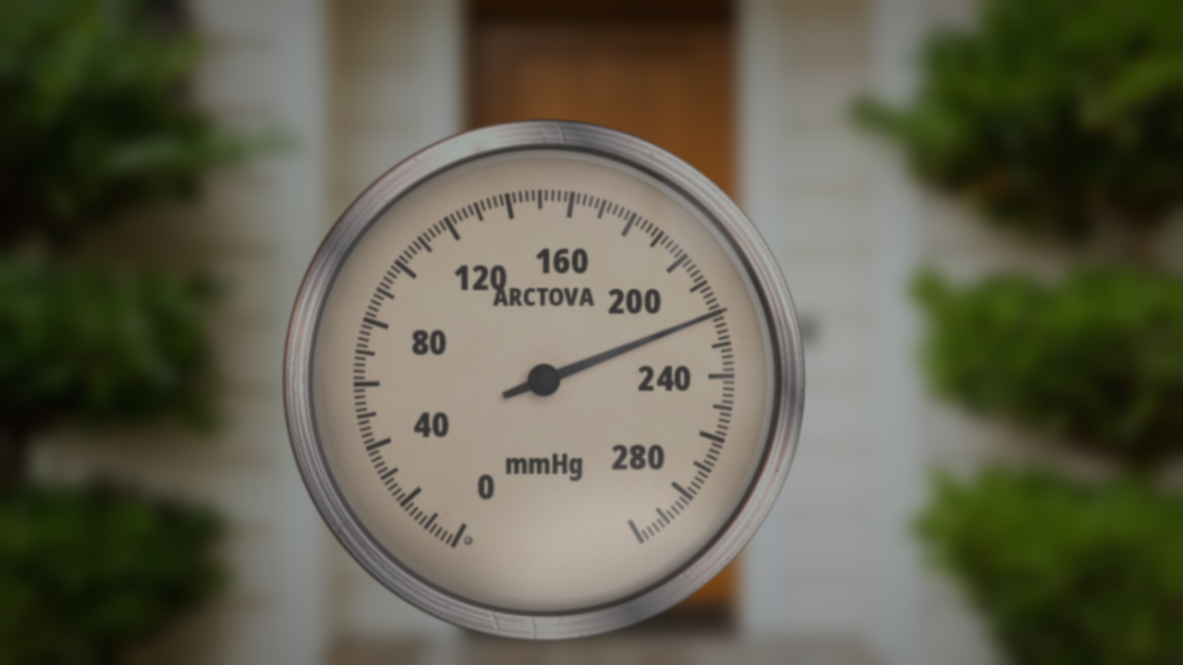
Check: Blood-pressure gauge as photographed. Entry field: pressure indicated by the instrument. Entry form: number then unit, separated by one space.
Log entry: 220 mmHg
